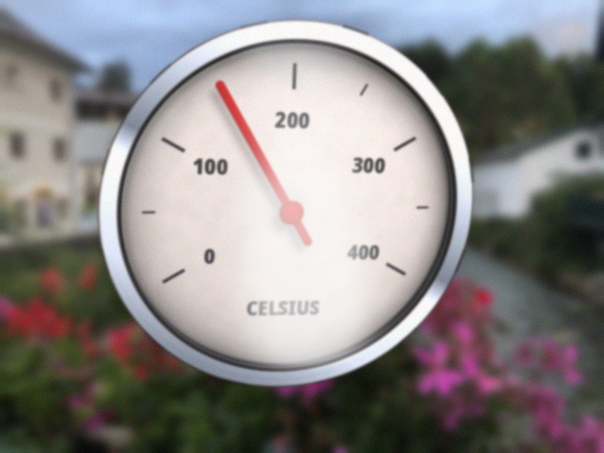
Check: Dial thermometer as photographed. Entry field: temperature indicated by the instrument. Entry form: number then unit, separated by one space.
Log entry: 150 °C
